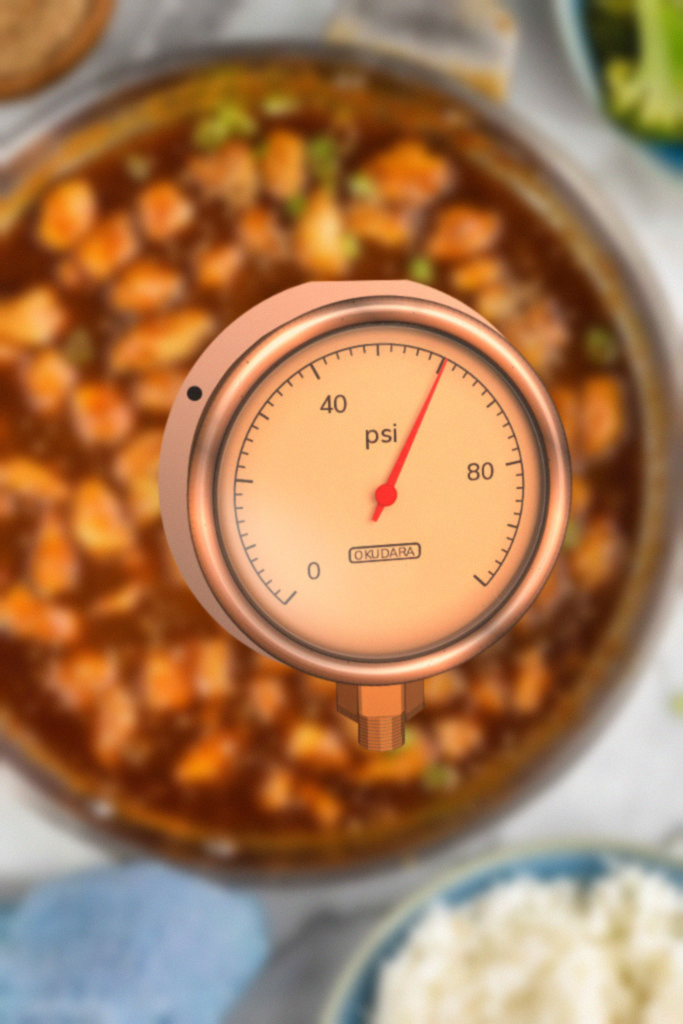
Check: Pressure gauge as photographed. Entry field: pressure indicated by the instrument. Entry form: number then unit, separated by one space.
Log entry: 60 psi
